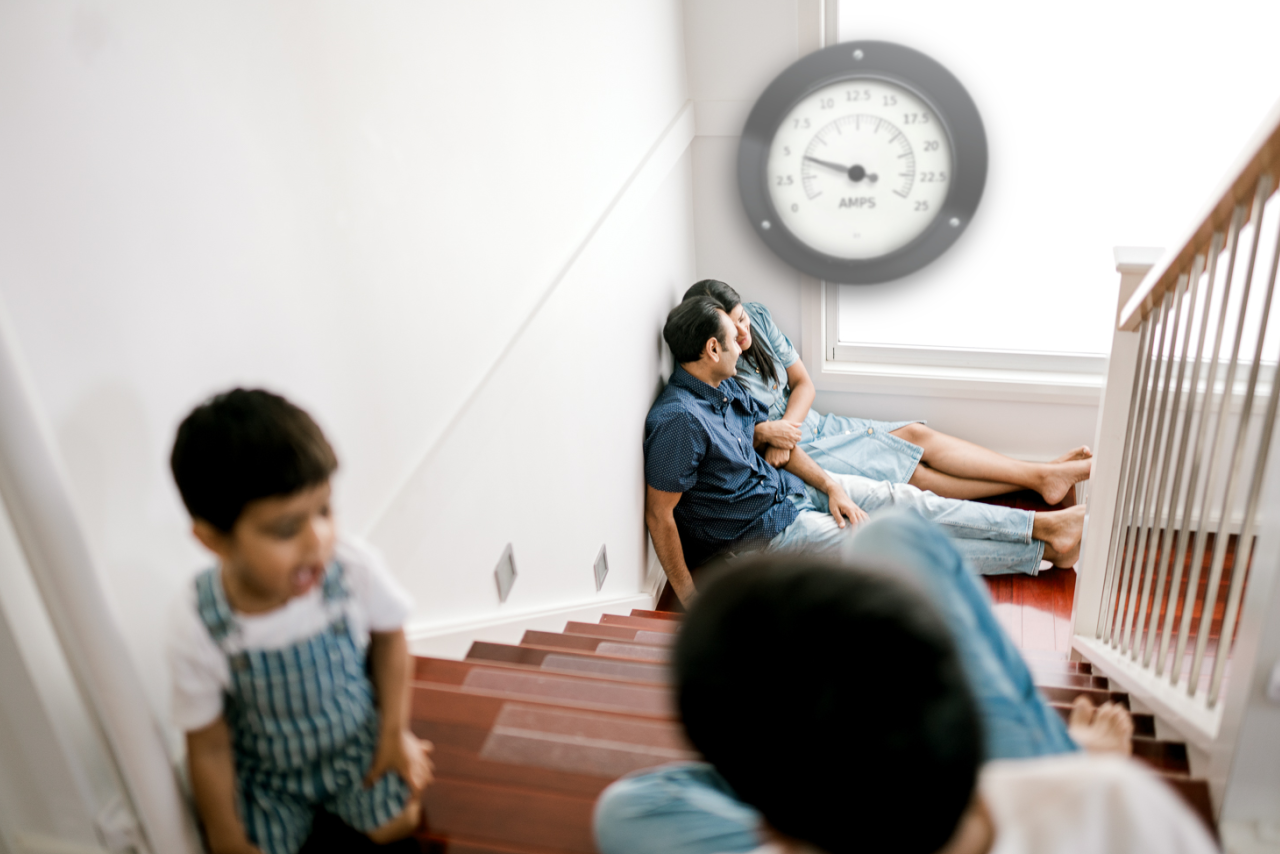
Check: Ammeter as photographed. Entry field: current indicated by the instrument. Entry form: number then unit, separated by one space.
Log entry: 5 A
